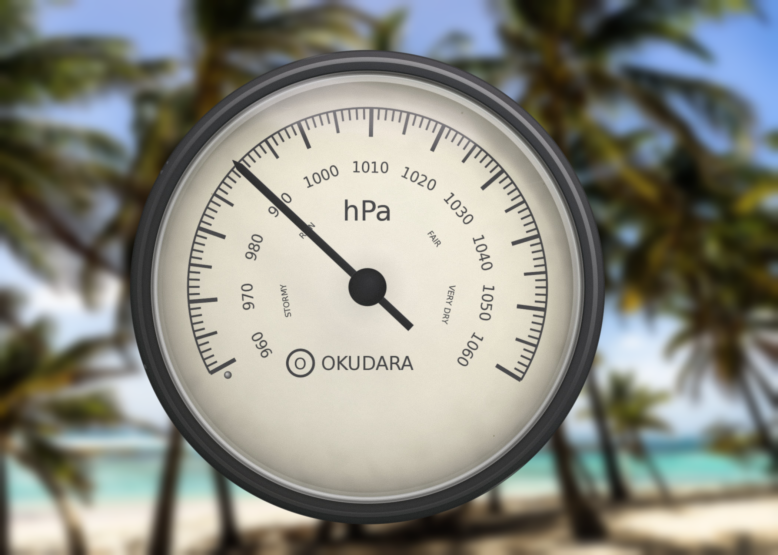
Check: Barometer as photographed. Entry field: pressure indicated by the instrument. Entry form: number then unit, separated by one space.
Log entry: 990 hPa
